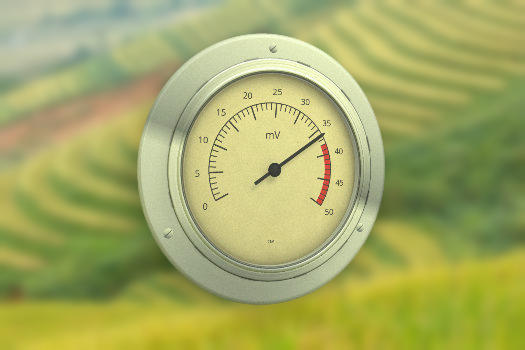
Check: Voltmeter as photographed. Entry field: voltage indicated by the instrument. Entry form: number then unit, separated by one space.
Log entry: 36 mV
